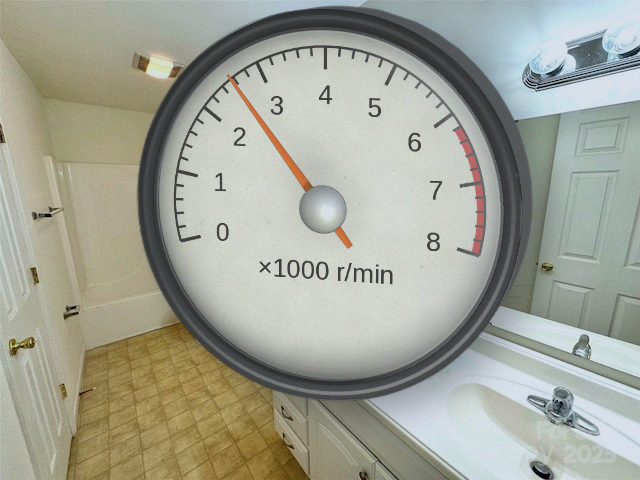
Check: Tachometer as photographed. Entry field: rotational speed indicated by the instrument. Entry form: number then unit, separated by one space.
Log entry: 2600 rpm
